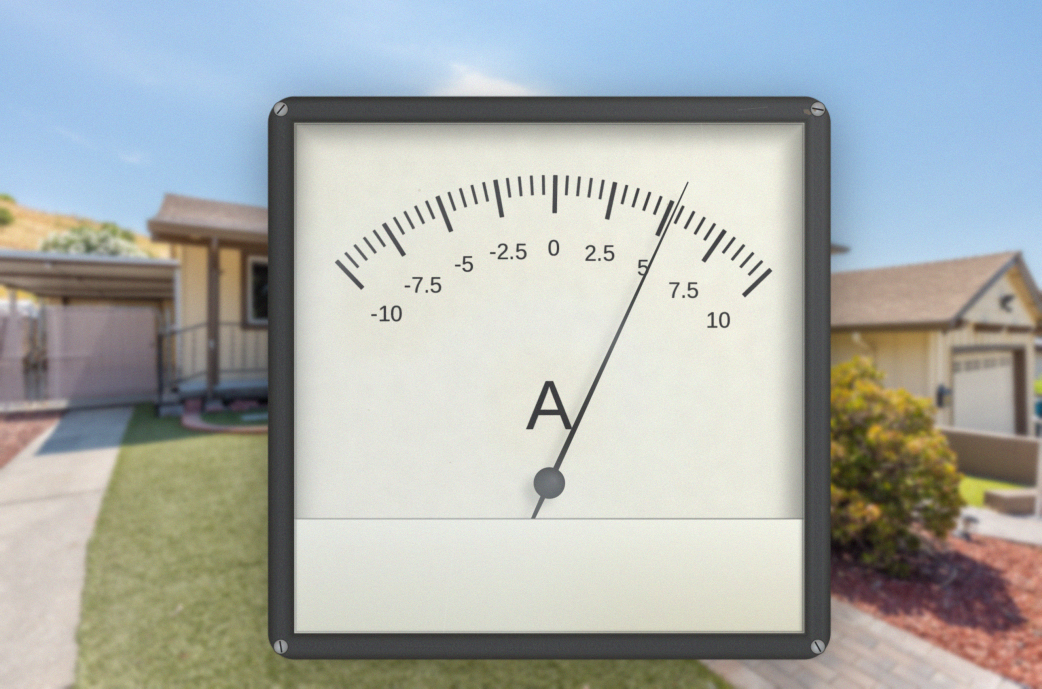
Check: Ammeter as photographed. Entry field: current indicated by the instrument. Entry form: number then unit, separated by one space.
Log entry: 5.25 A
